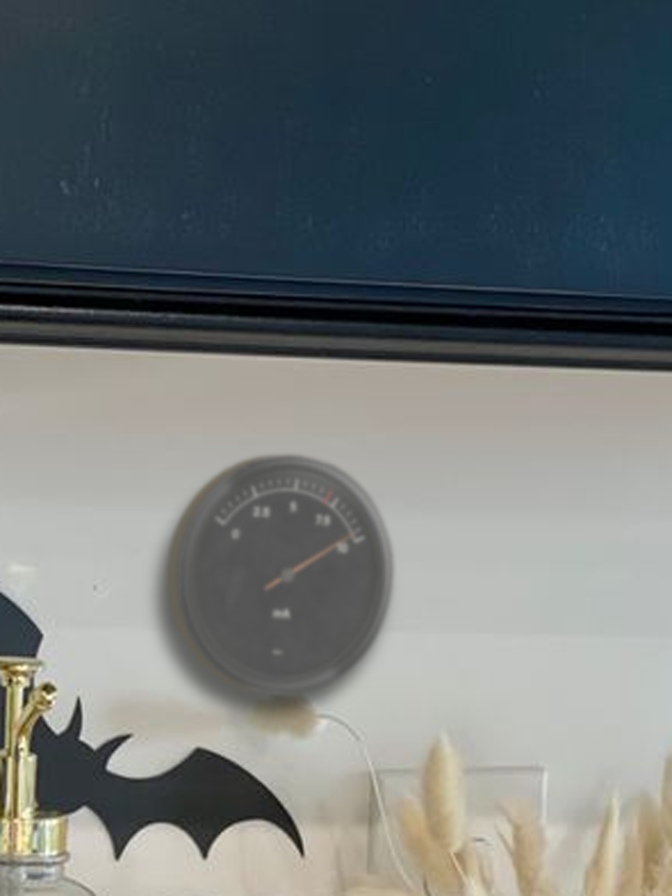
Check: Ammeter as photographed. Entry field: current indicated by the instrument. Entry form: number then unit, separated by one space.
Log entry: 9.5 mA
